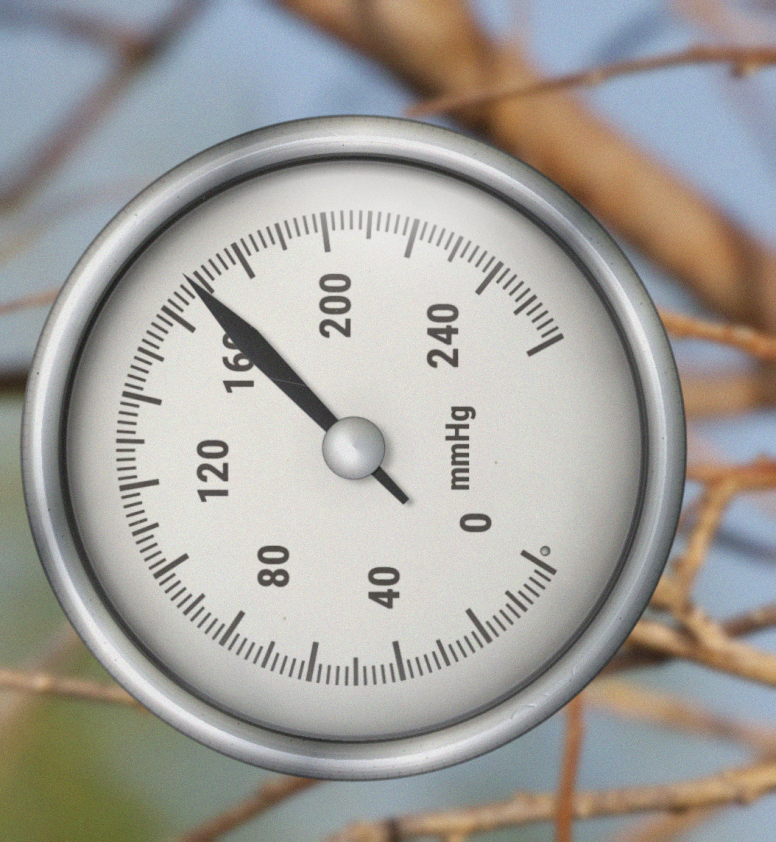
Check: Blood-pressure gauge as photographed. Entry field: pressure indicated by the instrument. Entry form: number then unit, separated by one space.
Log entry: 168 mmHg
